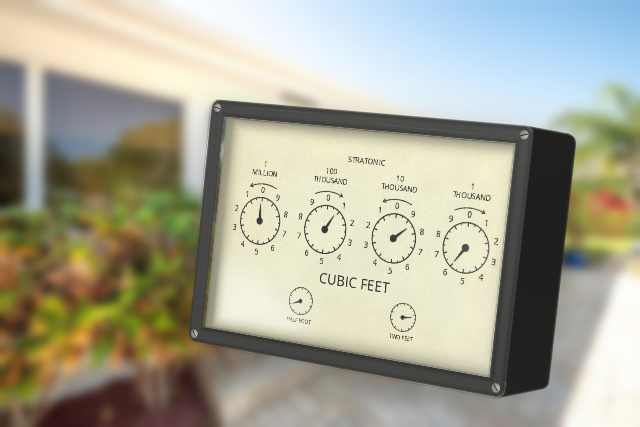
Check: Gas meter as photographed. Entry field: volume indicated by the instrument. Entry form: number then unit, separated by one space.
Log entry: 8600 ft³
